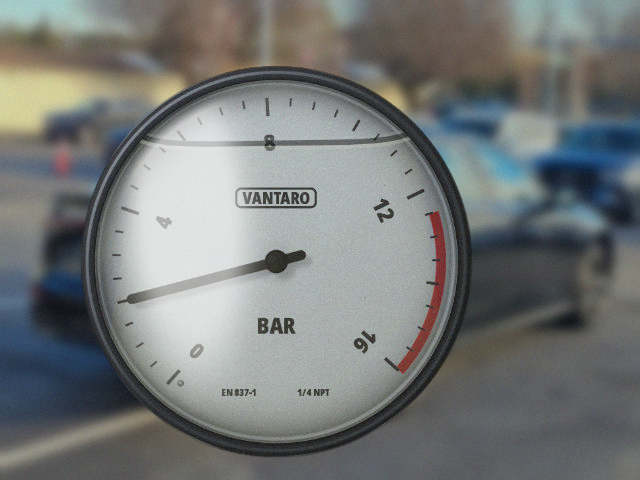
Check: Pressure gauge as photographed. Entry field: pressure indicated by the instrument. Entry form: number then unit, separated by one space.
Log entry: 2 bar
